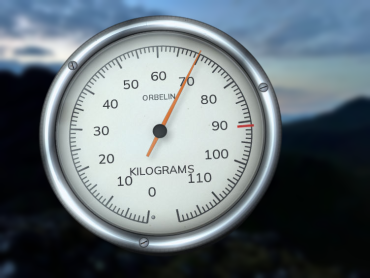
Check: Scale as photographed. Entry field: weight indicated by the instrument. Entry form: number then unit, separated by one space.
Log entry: 70 kg
